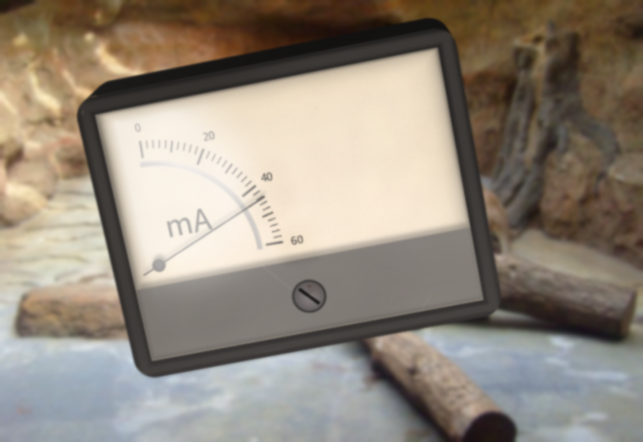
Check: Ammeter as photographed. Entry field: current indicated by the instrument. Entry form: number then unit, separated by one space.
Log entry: 44 mA
